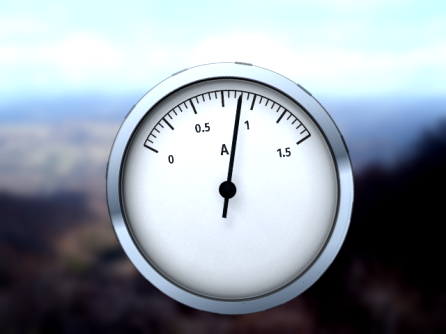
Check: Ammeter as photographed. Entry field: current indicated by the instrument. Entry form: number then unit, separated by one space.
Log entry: 0.9 A
